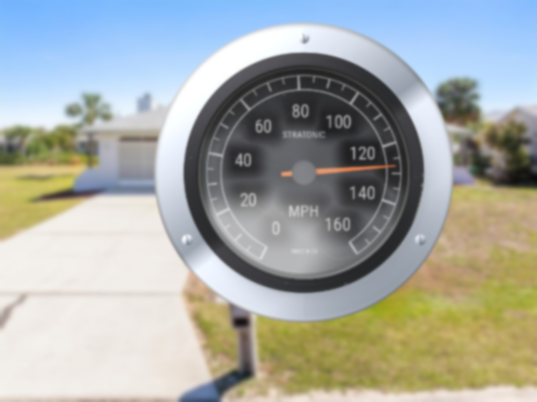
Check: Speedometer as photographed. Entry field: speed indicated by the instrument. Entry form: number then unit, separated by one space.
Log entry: 127.5 mph
